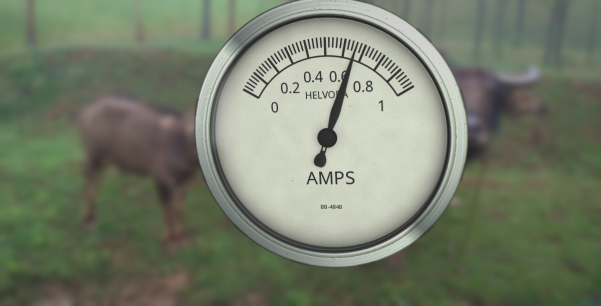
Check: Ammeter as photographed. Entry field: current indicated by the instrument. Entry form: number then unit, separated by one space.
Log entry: 0.66 A
